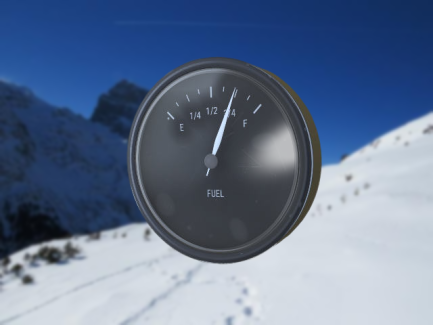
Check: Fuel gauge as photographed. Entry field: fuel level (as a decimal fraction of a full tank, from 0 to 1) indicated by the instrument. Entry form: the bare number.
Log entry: 0.75
